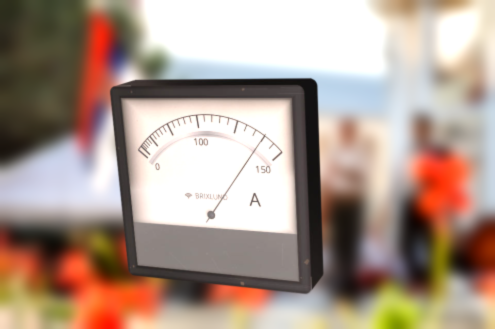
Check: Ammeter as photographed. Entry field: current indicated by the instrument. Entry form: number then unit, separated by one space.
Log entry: 140 A
